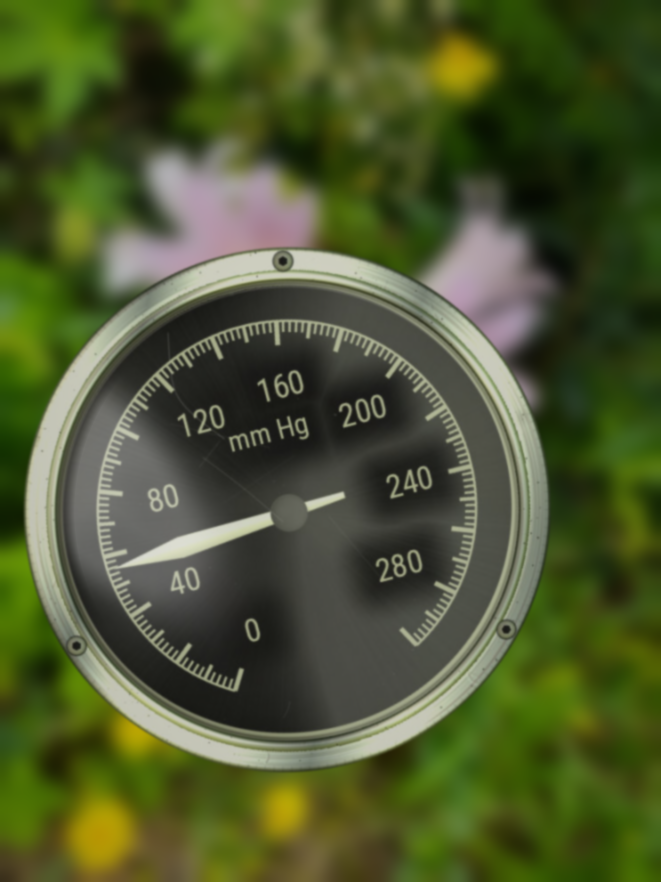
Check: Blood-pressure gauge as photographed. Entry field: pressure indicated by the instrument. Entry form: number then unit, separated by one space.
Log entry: 56 mmHg
